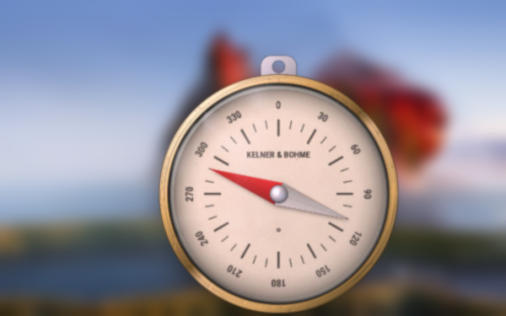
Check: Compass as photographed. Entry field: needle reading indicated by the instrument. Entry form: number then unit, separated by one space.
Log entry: 290 °
